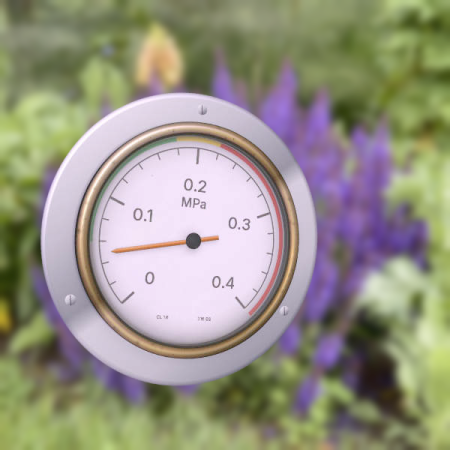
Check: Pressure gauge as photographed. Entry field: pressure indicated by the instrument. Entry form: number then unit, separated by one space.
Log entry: 0.05 MPa
